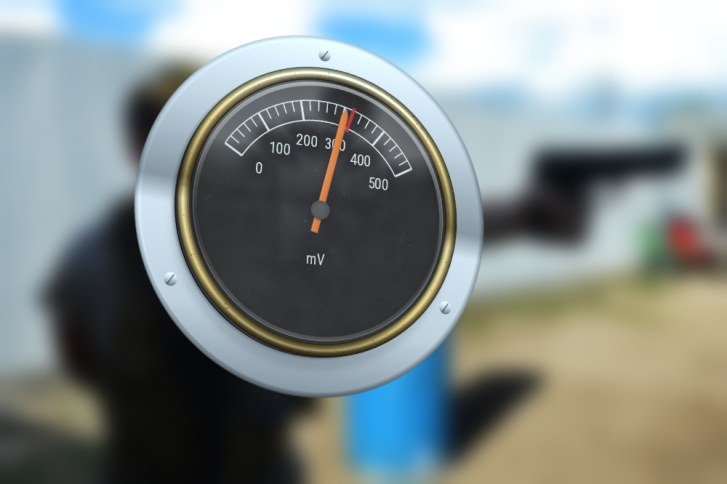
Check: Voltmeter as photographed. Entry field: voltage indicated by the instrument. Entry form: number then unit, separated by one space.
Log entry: 300 mV
